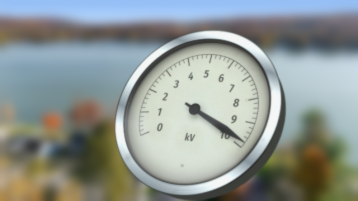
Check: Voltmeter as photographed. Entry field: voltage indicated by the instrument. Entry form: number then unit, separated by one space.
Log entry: 9.8 kV
